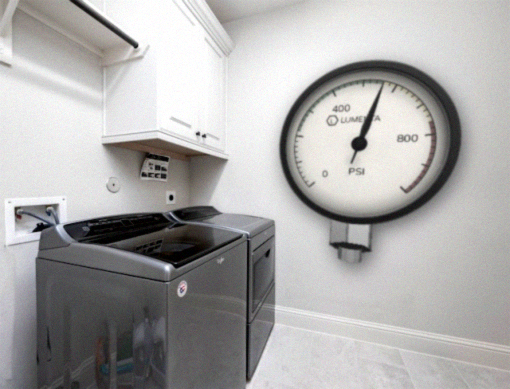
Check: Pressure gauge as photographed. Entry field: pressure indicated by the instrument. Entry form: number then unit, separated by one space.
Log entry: 560 psi
